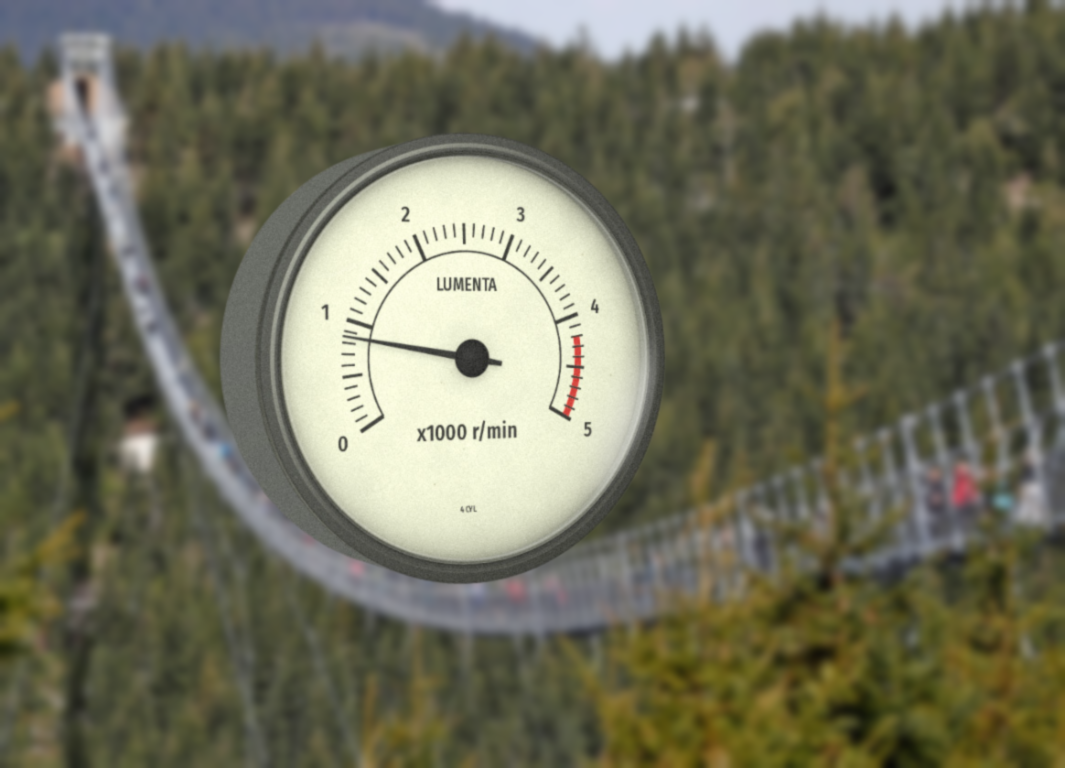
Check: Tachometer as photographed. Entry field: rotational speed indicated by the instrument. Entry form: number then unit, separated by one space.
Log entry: 850 rpm
